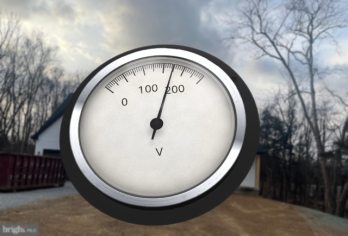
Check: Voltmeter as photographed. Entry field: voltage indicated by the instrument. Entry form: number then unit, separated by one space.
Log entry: 175 V
